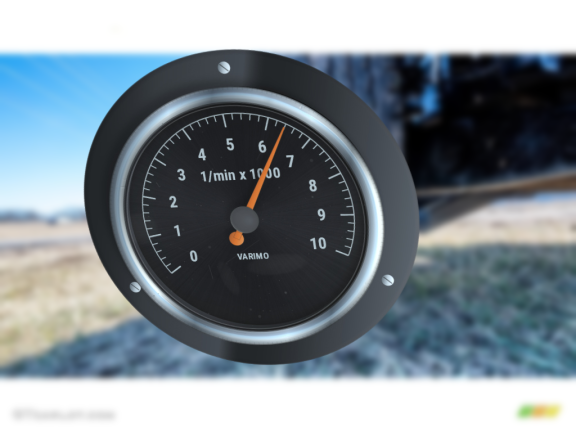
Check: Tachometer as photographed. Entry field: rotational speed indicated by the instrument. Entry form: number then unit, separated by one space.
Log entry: 6400 rpm
